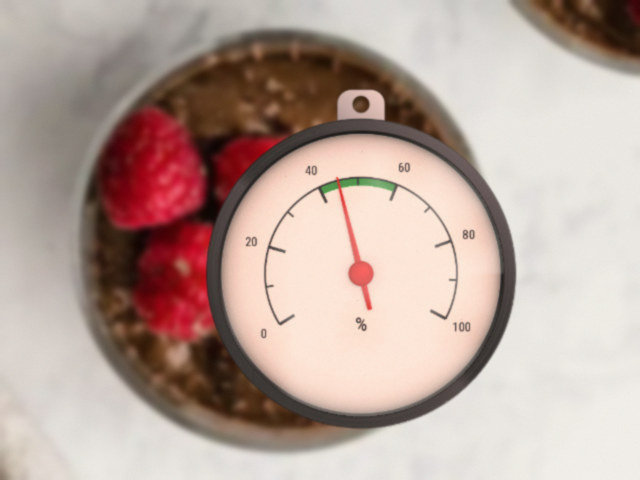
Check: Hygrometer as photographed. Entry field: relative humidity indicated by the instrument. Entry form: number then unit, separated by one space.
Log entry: 45 %
